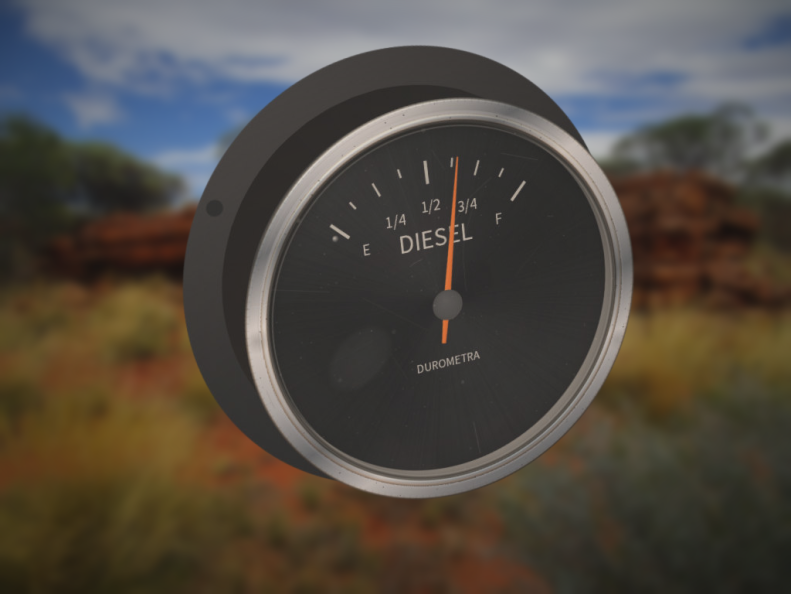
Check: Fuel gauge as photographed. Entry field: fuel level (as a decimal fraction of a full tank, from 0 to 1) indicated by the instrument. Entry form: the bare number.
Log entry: 0.625
